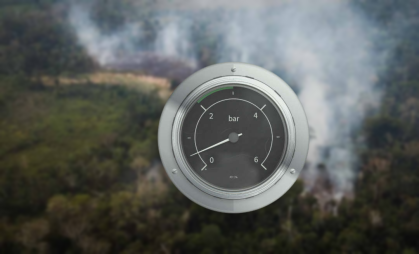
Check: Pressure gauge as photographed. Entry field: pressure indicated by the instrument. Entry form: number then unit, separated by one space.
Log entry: 0.5 bar
